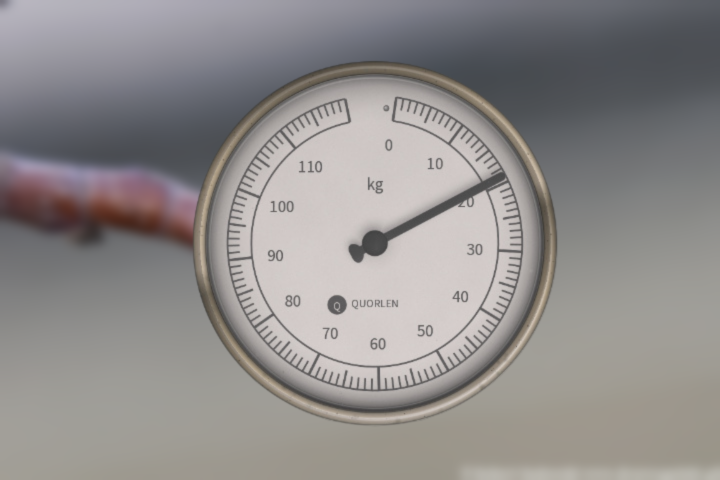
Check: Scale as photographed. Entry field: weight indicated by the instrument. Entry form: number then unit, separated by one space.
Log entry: 19 kg
